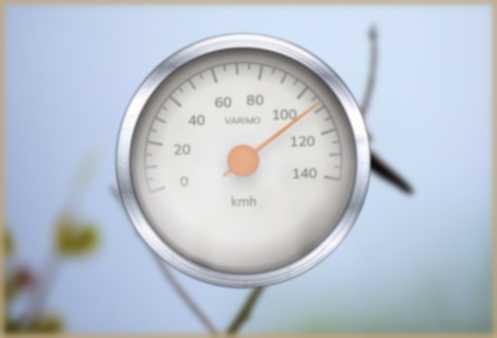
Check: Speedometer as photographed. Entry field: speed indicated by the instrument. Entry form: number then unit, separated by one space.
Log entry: 107.5 km/h
